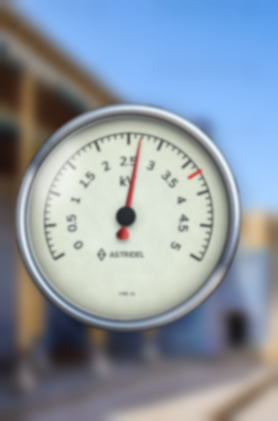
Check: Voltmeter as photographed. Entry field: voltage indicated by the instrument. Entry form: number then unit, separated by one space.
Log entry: 2.7 kV
